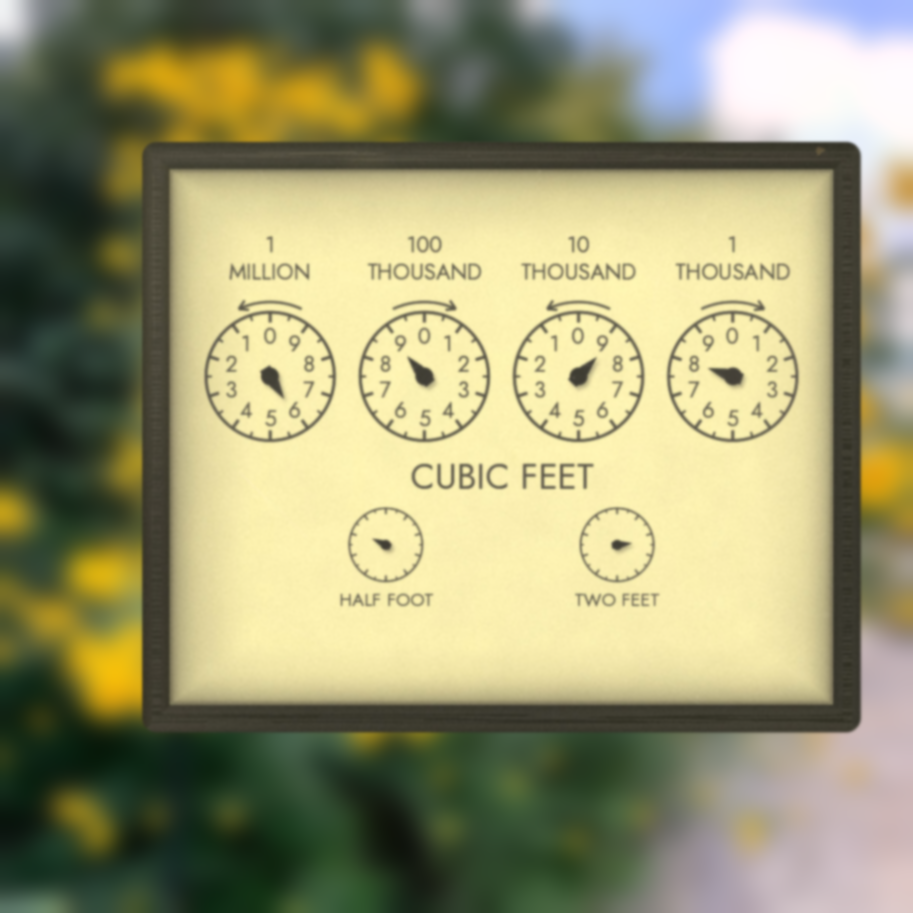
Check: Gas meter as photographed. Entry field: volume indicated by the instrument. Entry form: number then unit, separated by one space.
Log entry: 588800 ft³
